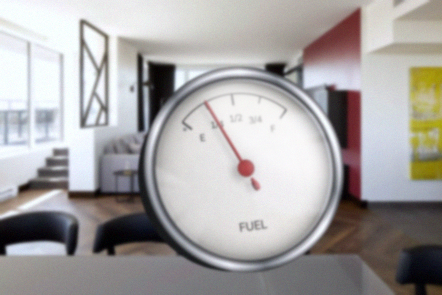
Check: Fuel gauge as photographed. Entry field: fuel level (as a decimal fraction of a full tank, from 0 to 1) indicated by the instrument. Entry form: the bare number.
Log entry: 0.25
